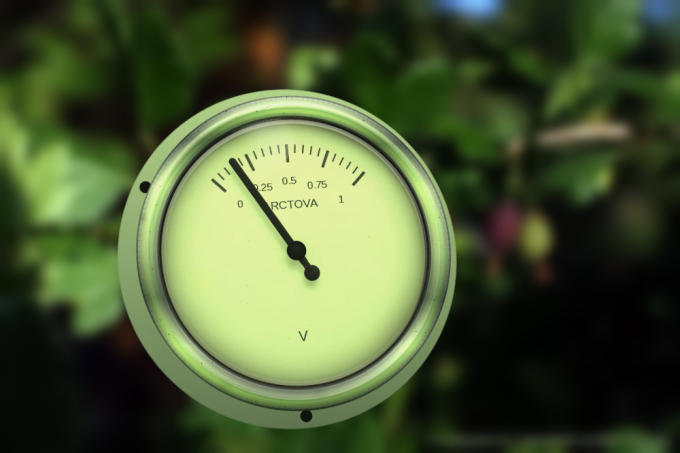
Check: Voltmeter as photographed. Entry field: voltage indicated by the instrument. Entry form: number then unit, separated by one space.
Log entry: 0.15 V
